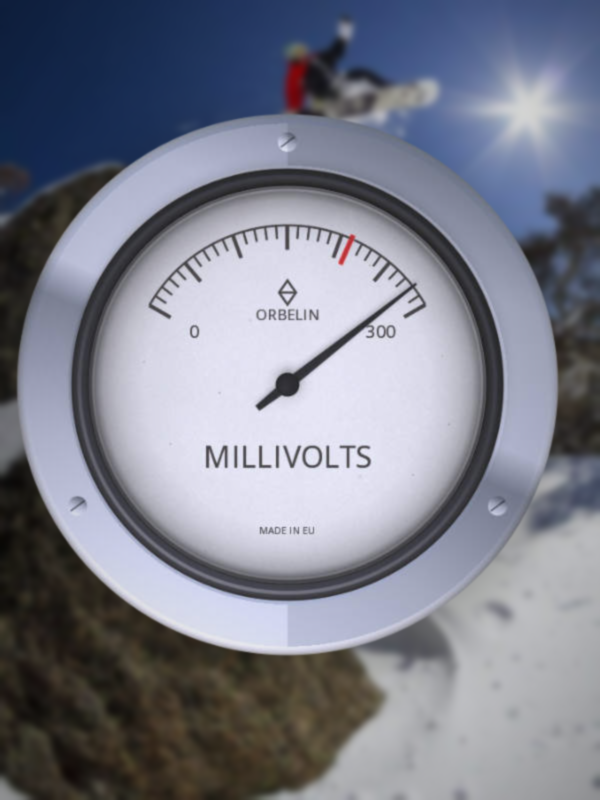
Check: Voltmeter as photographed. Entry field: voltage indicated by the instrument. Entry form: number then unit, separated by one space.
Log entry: 280 mV
